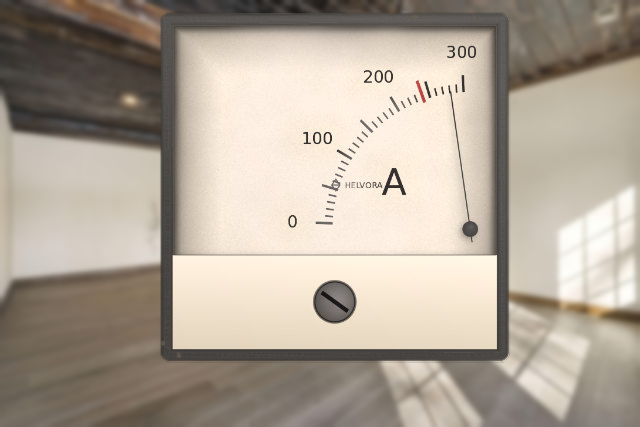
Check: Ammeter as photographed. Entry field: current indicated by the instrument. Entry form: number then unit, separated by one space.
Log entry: 280 A
